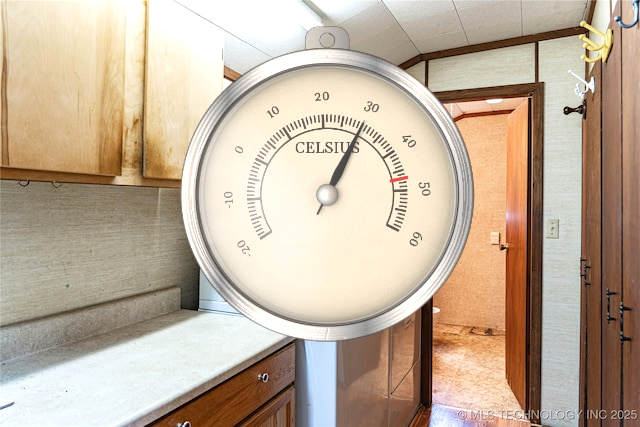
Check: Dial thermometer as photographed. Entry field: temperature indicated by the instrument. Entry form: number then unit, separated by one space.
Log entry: 30 °C
